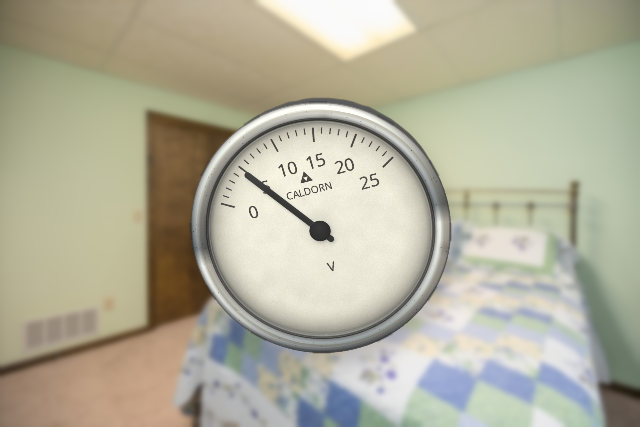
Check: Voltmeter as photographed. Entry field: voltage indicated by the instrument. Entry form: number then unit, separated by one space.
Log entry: 5 V
